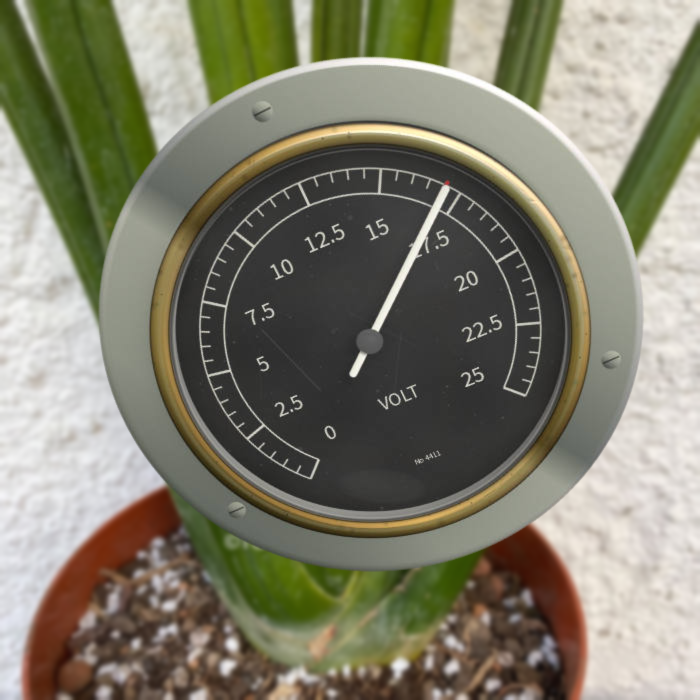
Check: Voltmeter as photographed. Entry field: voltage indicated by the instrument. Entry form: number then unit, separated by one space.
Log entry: 17 V
